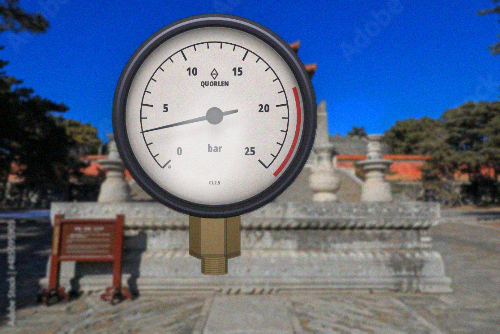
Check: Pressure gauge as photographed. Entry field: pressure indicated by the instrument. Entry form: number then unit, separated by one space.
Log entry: 3 bar
